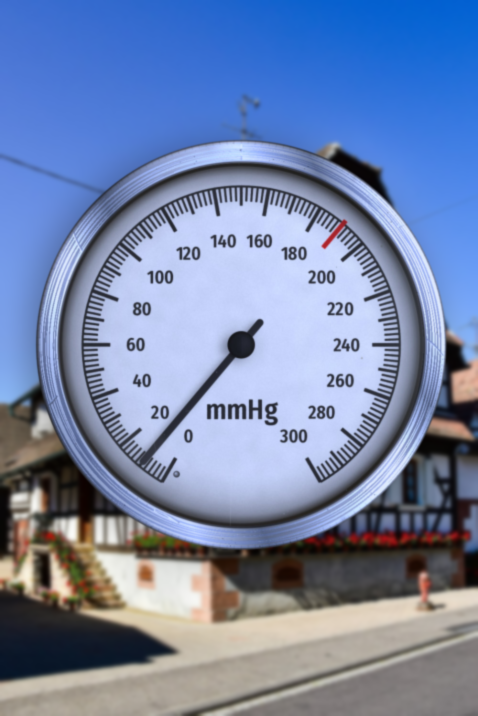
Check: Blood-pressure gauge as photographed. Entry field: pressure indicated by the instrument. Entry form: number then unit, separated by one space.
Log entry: 10 mmHg
